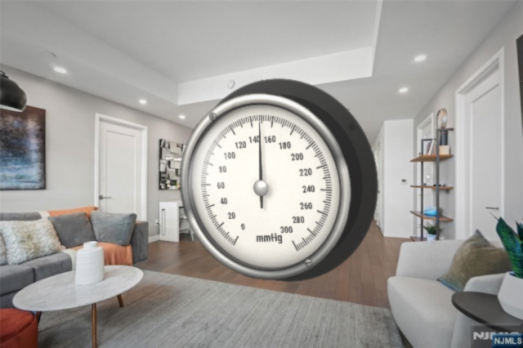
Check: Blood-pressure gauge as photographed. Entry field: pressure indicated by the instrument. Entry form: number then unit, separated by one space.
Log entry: 150 mmHg
